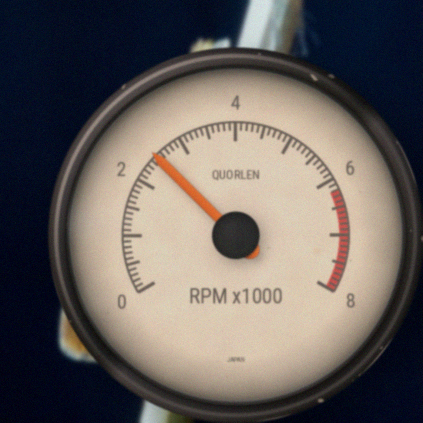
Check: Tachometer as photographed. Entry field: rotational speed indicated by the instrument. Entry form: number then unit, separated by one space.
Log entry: 2500 rpm
